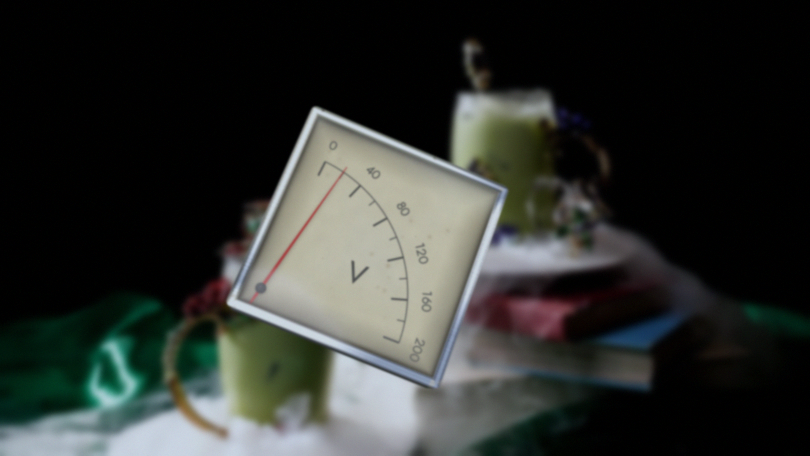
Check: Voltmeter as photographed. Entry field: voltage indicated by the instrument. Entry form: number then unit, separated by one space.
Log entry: 20 V
